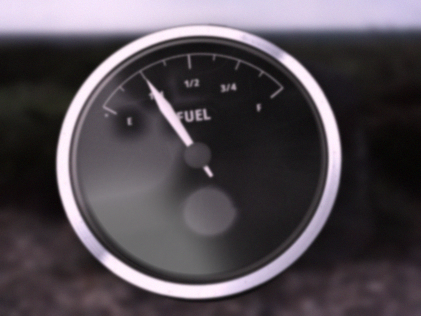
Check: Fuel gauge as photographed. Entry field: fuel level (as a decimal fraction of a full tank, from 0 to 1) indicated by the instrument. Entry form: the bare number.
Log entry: 0.25
